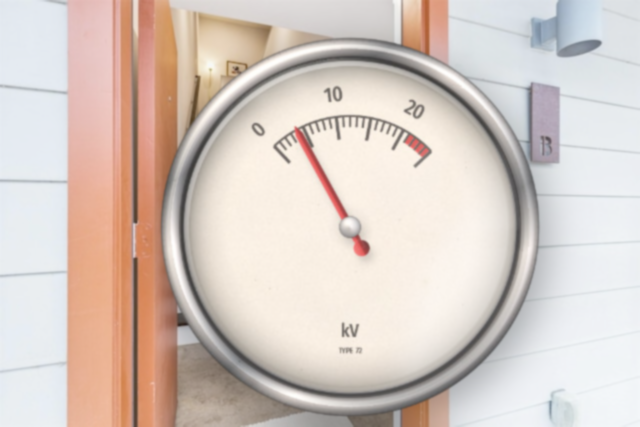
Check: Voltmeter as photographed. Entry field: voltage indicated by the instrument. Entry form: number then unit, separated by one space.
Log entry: 4 kV
